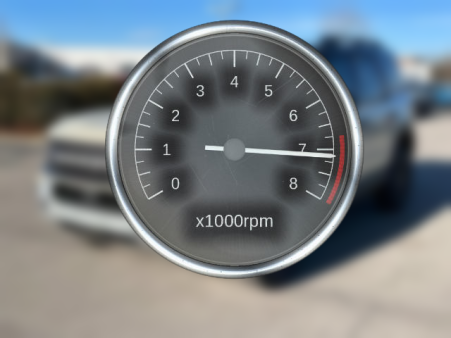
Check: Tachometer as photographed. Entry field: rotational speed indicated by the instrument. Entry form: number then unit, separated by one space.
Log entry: 7125 rpm
